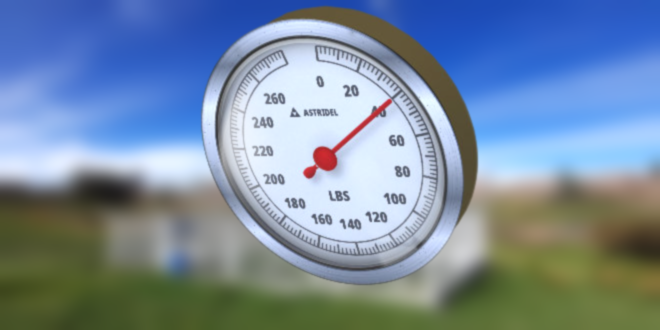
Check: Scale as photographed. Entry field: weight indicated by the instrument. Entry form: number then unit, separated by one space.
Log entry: 40 lb
